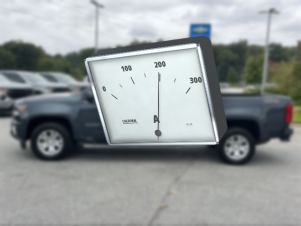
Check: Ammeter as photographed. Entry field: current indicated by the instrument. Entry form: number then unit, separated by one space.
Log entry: 200 A
